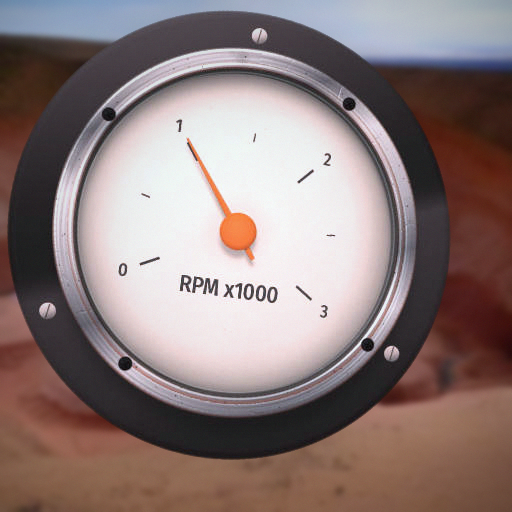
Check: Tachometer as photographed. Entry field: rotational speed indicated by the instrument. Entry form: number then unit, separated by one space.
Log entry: 1000 rpm
